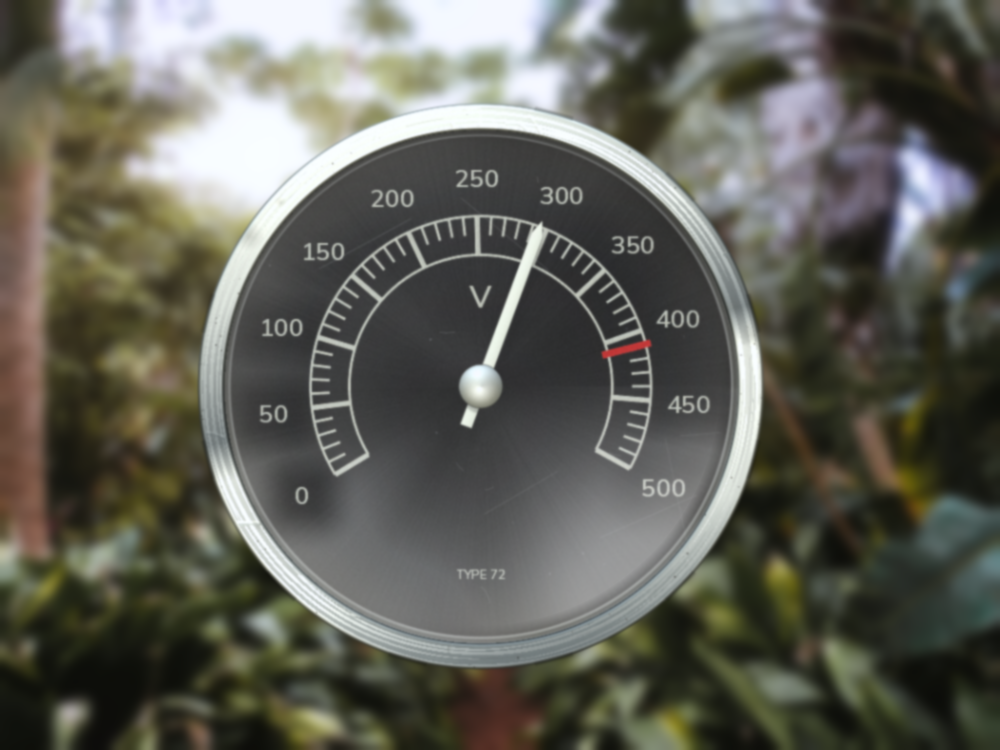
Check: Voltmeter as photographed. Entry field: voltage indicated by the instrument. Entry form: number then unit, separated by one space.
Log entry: 295 V
